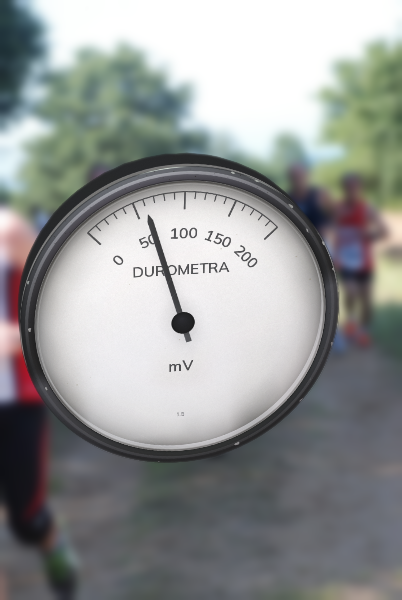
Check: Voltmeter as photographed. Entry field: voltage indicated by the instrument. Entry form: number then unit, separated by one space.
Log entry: 60 mV
